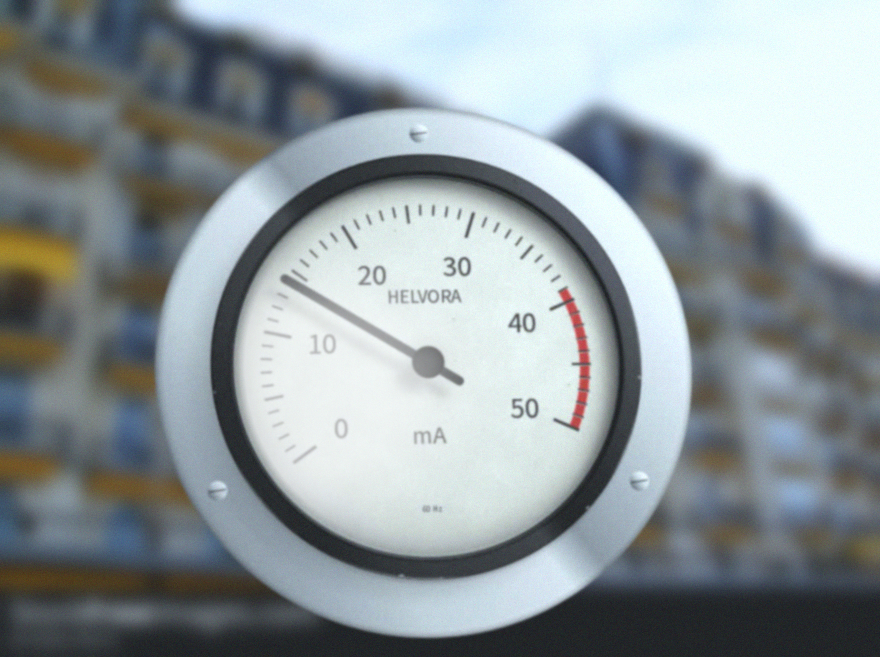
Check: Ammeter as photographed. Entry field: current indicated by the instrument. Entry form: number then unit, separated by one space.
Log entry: 14 mA
